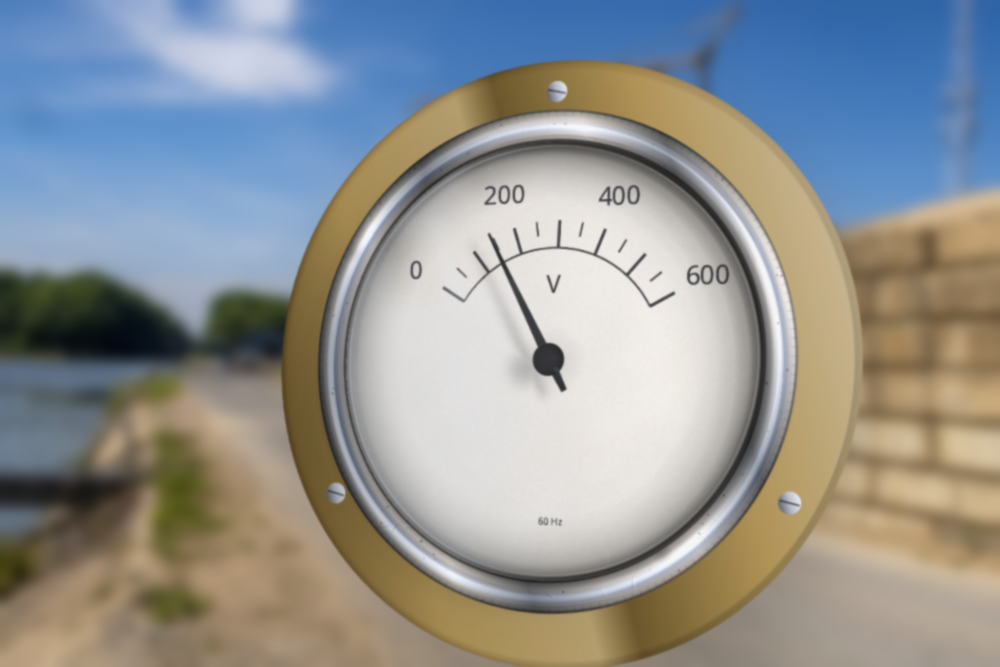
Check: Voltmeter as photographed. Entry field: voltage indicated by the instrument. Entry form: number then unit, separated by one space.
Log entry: 150 V
